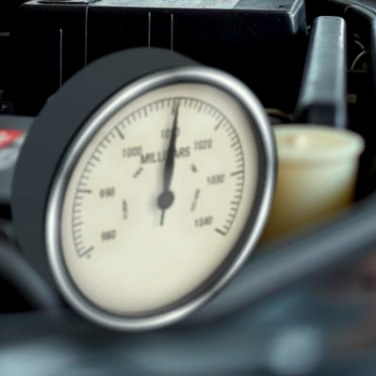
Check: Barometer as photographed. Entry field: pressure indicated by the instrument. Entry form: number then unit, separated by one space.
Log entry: 1010 mbar
